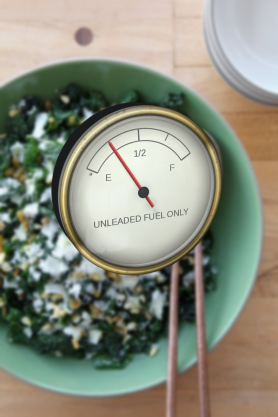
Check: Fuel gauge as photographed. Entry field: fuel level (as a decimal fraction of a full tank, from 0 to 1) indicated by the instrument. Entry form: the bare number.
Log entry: 0.25
